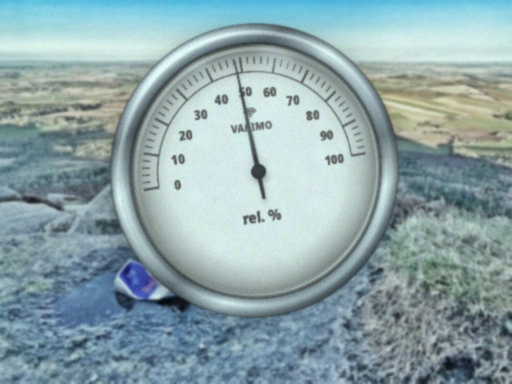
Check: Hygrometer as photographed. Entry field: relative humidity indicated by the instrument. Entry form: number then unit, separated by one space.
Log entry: 48 %
